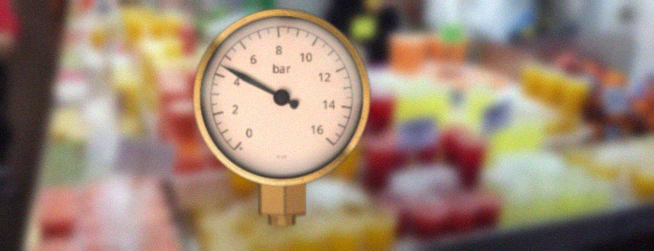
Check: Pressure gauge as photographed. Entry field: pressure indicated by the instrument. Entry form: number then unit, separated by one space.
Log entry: 4.5 bar
